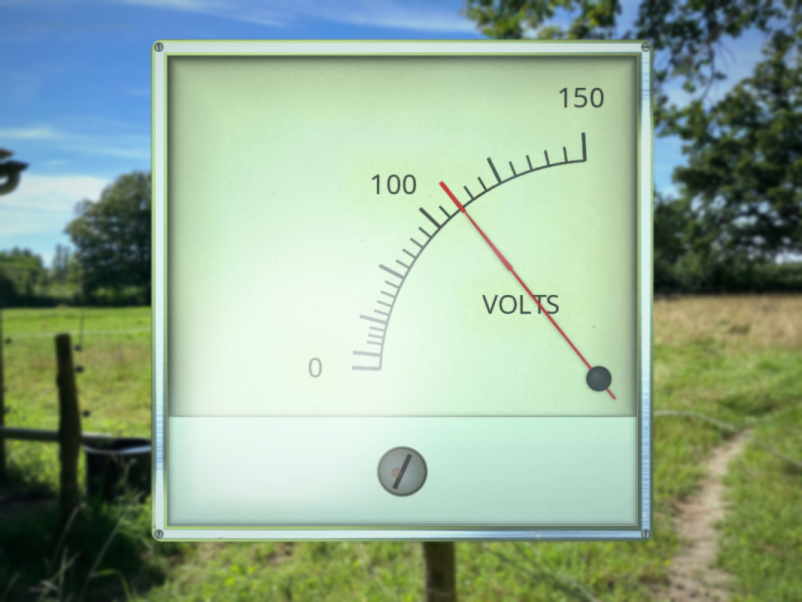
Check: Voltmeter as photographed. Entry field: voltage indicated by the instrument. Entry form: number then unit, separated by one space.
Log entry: 110 V
